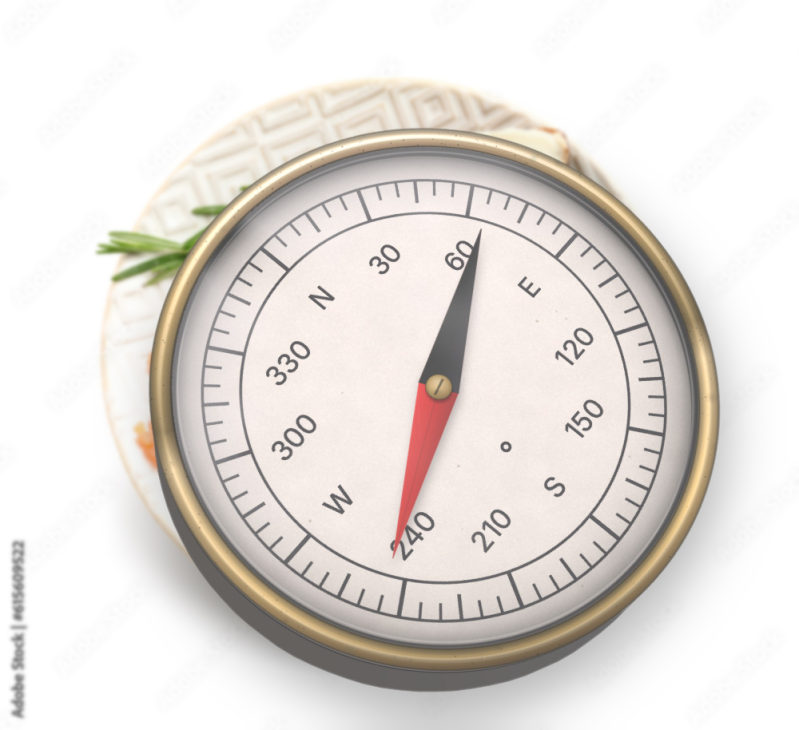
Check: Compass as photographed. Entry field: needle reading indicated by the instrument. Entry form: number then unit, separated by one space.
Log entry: 245 °
